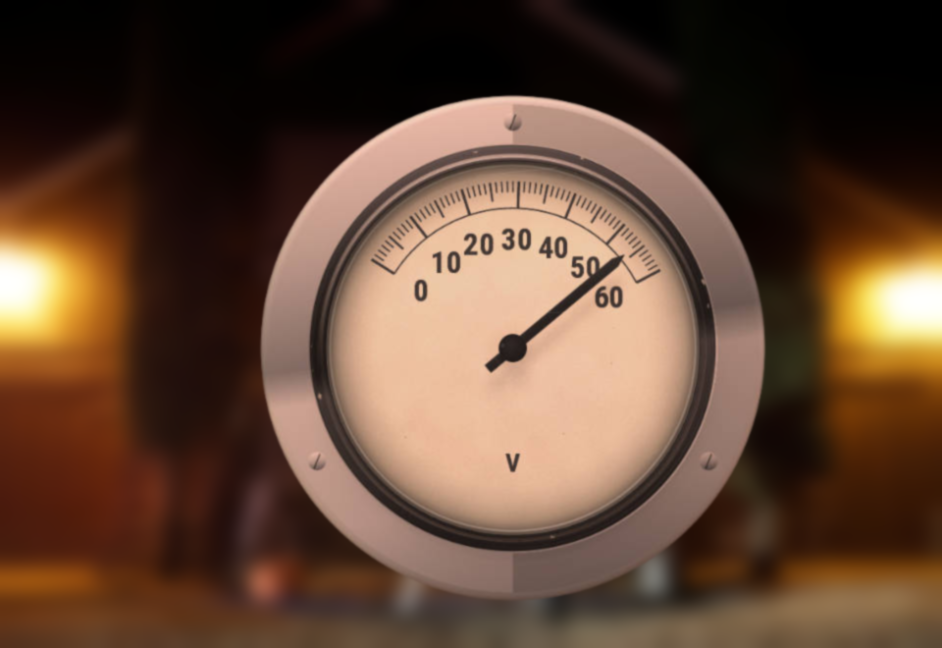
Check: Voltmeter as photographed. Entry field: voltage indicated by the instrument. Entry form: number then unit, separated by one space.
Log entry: 54 V
